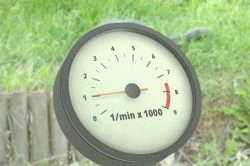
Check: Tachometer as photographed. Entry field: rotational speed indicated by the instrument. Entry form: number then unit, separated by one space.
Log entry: 1000 rpm
